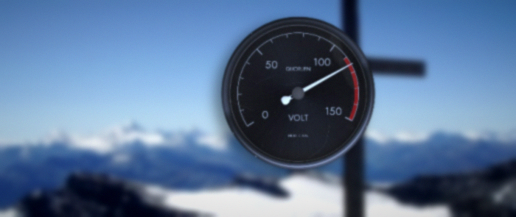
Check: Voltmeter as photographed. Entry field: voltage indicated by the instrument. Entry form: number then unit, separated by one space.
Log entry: 115 V
